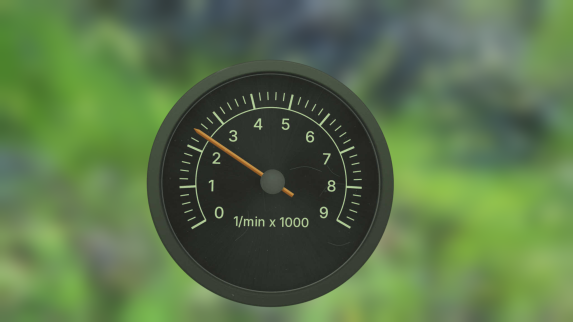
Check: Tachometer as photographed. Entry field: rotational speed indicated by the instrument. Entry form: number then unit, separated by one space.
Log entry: 2400 rpm
